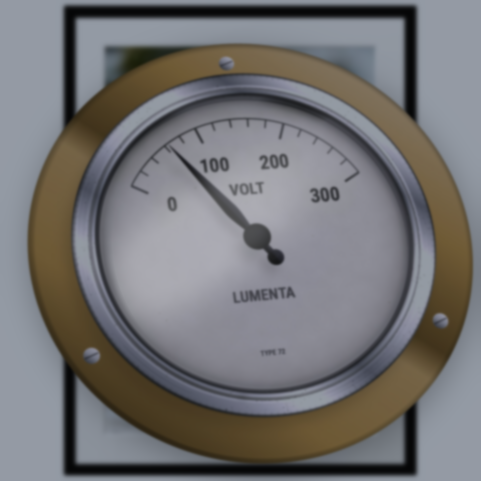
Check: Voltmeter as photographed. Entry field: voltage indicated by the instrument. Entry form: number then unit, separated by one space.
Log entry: 60 V
